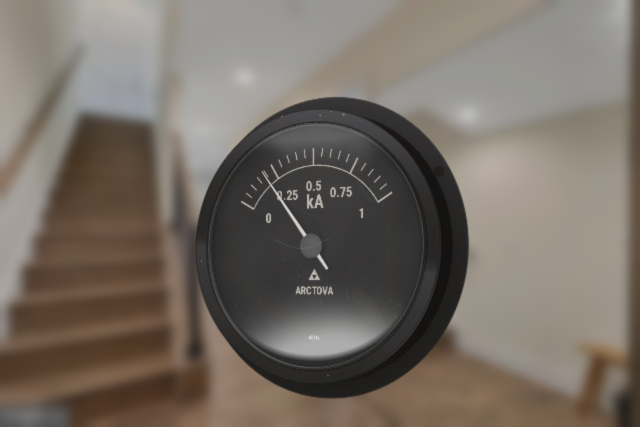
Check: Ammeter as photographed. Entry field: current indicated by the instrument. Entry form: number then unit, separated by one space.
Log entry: 0.2 kA
